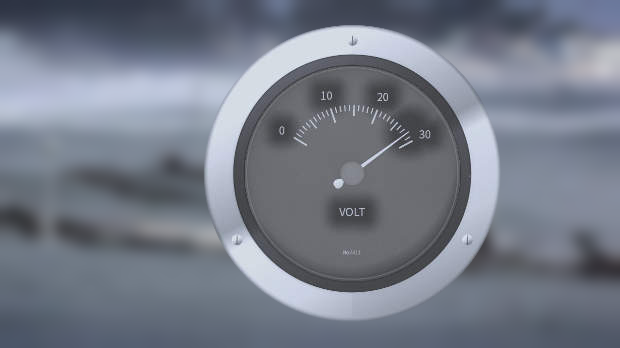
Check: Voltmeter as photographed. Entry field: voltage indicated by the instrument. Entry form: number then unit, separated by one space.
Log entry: 28 V
